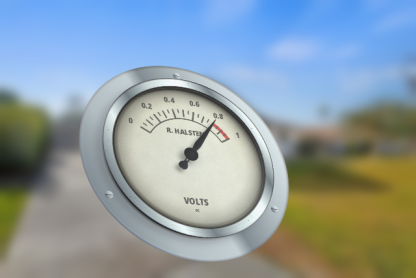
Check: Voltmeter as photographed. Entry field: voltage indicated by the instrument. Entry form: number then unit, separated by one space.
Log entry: 0.8 V
